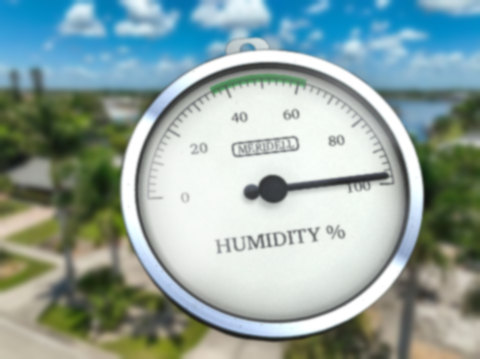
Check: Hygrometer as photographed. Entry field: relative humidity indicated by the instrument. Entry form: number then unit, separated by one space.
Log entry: 98 %
